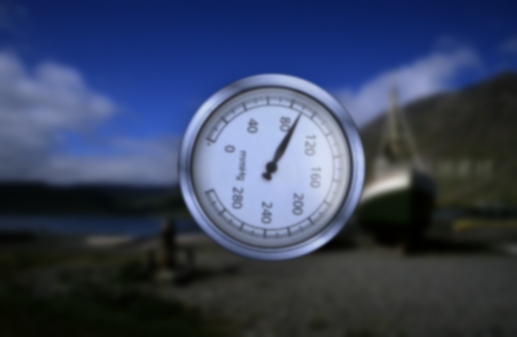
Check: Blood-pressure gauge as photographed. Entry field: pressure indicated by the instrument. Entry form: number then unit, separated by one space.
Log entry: 90 mmHg
